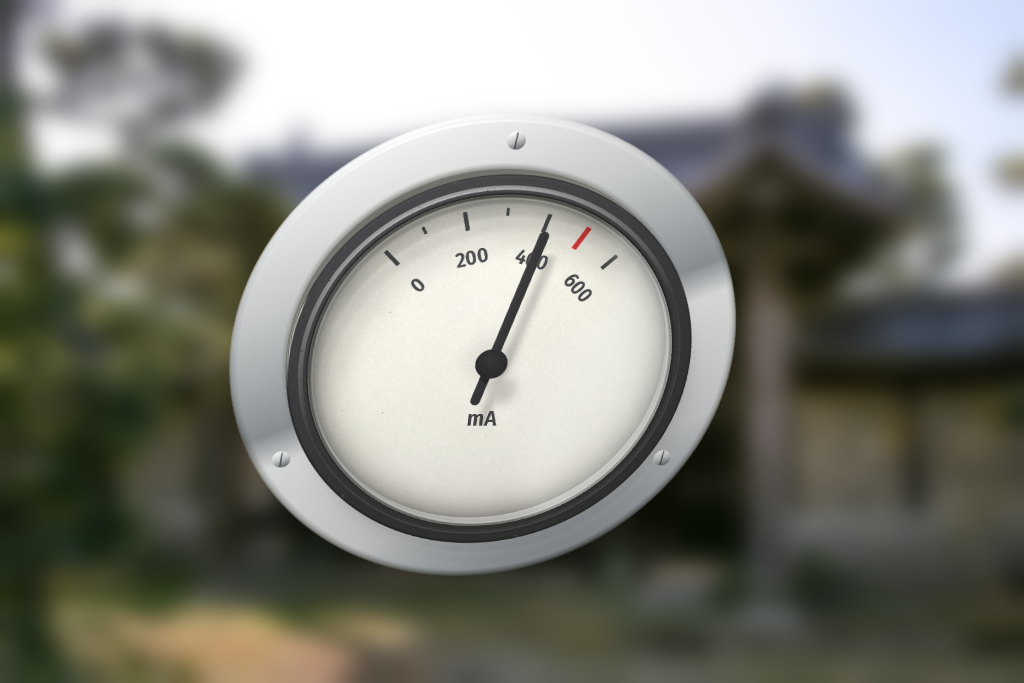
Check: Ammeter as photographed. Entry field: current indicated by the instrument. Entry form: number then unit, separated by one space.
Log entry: 400 mA
